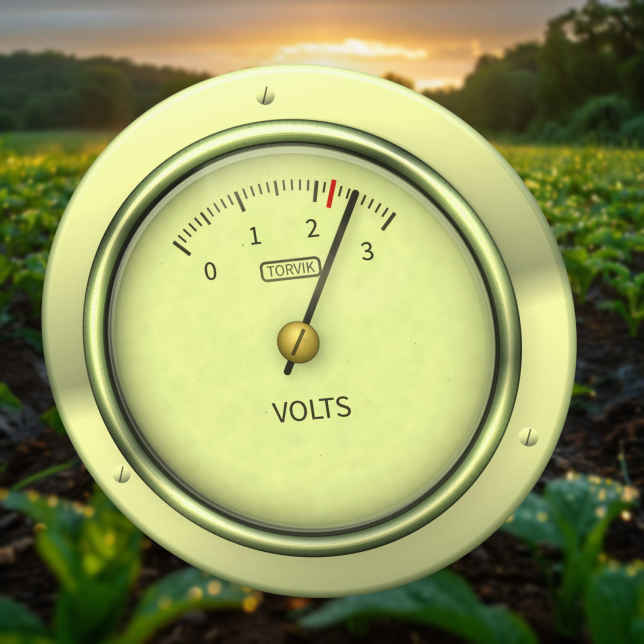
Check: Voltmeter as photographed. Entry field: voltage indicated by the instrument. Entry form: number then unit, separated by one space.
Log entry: 2.5 V
